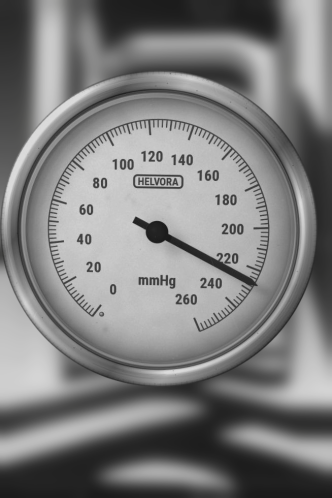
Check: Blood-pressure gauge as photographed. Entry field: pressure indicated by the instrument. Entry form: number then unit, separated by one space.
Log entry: 226 mmHg
